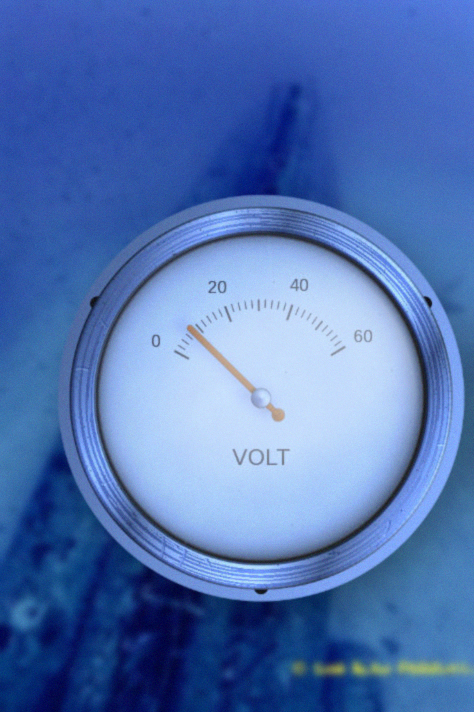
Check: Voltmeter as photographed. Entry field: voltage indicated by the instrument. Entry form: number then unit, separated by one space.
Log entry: 8 V
